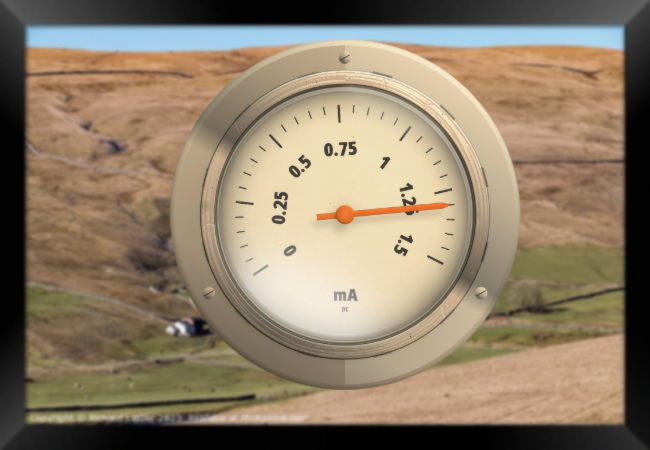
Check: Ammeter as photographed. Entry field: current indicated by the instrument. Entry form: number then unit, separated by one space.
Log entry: 1.3 mA
